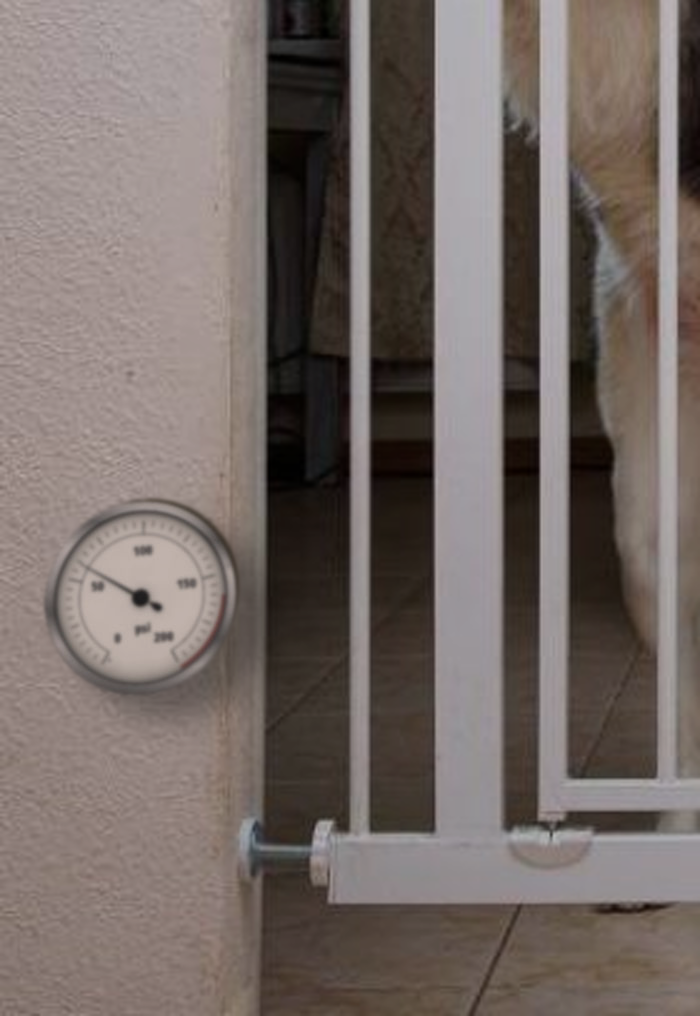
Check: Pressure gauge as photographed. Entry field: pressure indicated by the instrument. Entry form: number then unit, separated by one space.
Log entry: 60 psi
